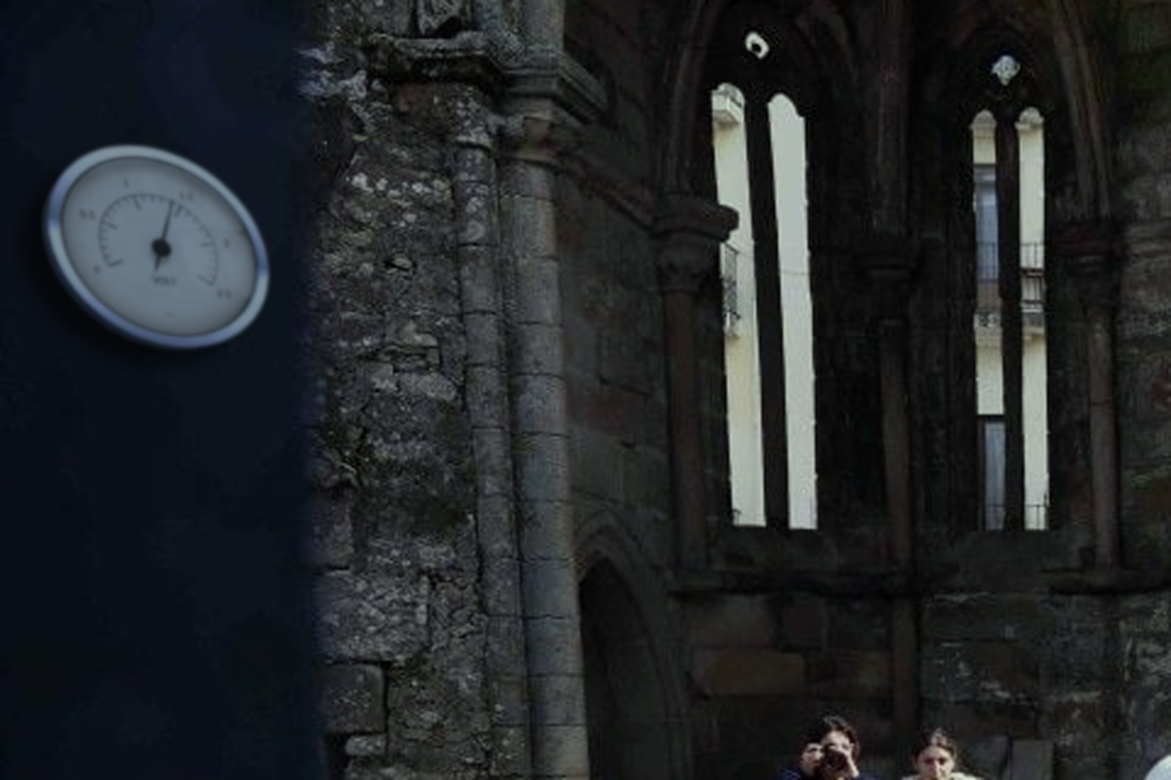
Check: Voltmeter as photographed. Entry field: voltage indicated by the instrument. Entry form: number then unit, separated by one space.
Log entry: 1.4 V
